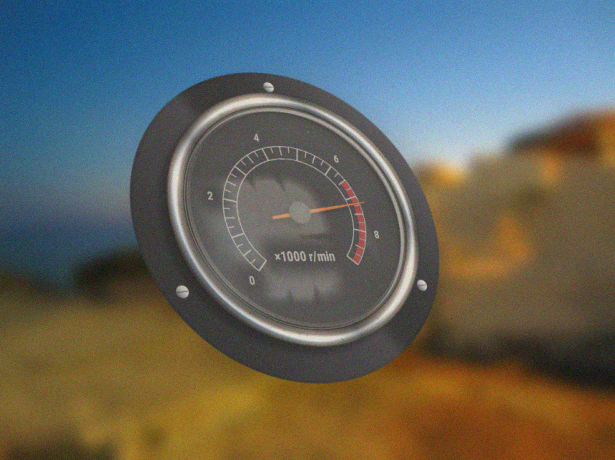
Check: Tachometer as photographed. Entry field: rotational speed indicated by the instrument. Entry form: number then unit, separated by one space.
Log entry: 7250 rpm
